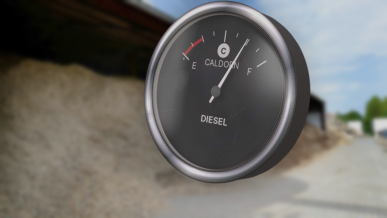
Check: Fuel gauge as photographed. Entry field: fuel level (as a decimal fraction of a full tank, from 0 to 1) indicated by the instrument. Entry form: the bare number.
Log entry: 0.75
